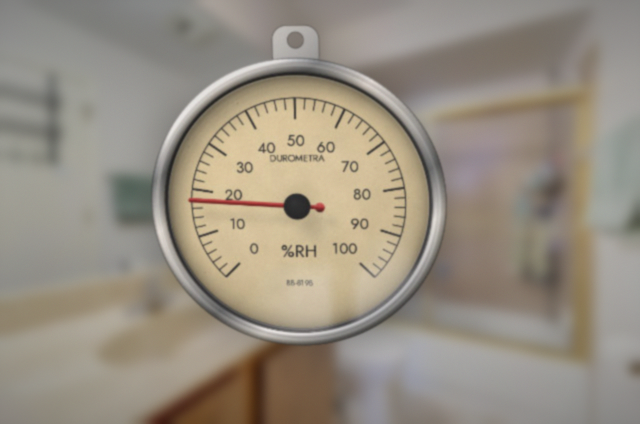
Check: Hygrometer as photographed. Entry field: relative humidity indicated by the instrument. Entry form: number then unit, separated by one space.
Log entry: 18 %
